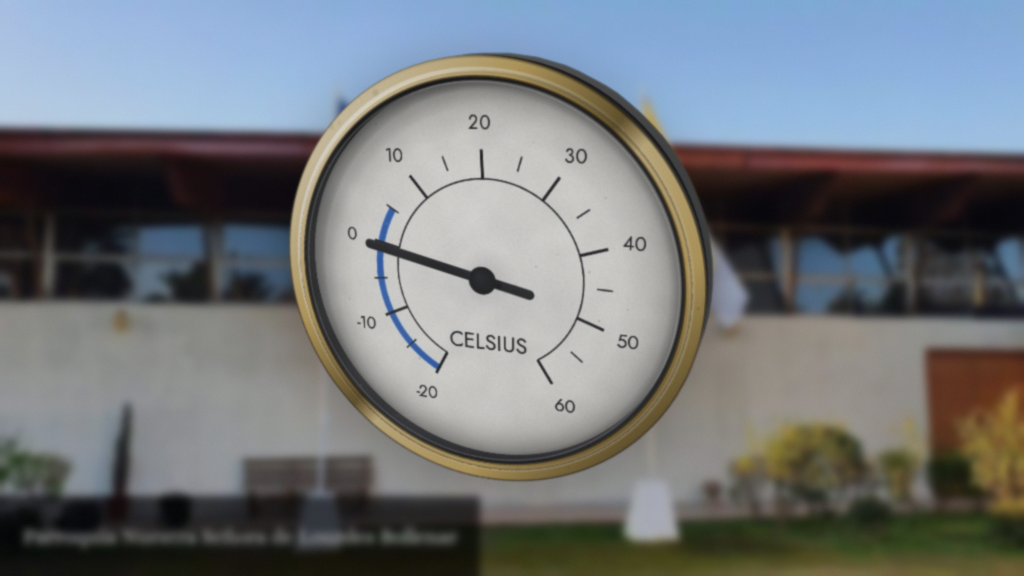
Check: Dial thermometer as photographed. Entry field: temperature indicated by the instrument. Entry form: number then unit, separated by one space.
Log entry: 0 °C
